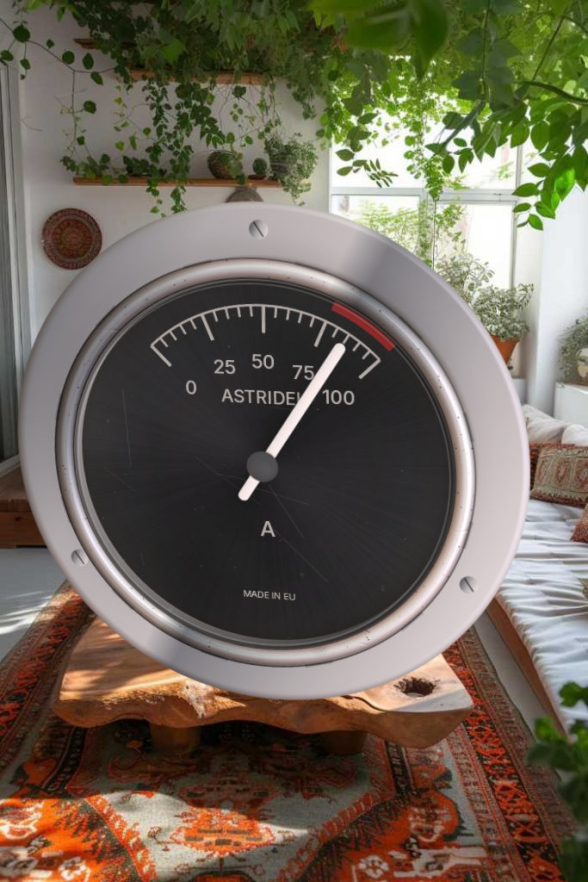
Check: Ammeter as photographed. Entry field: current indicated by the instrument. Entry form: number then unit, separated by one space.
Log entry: 85 A
